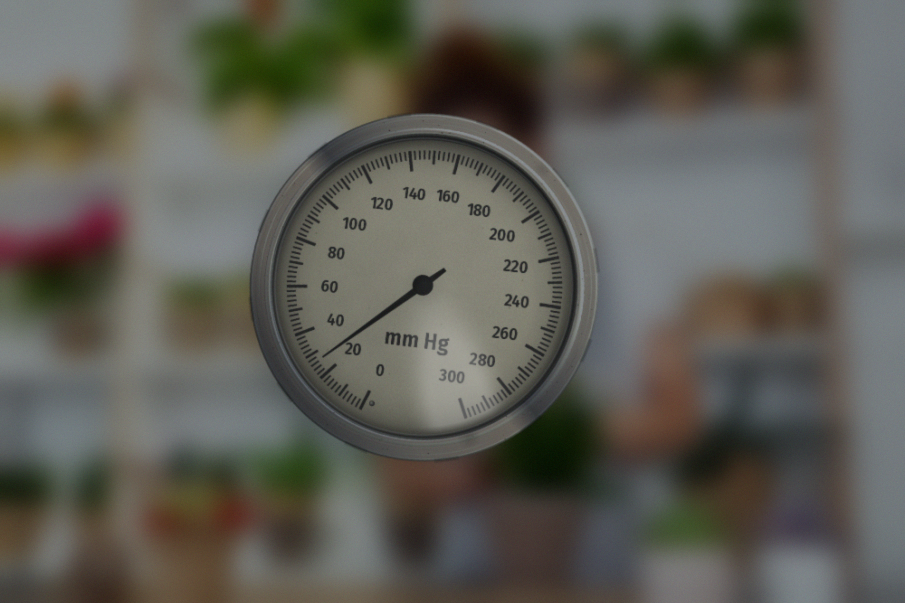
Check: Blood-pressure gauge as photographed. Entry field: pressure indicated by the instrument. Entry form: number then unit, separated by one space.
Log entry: 26 mmHg
